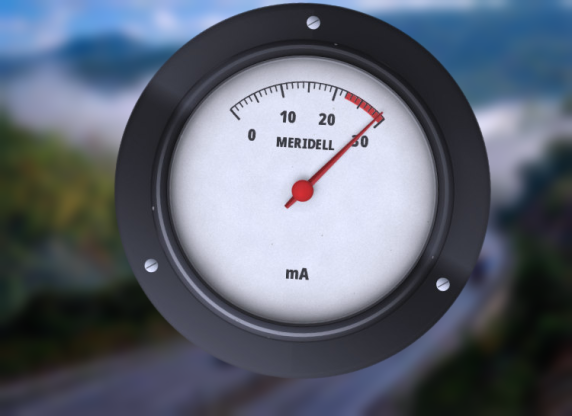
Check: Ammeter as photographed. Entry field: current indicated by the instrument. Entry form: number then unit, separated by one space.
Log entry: 29 mA
